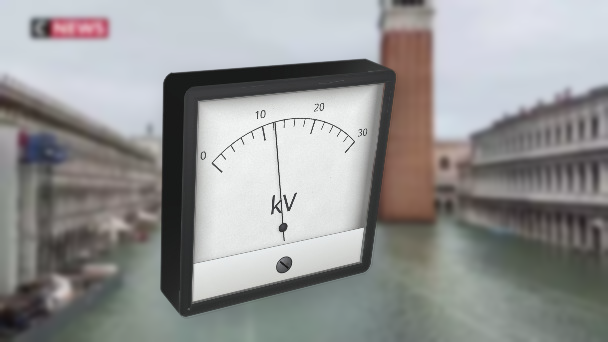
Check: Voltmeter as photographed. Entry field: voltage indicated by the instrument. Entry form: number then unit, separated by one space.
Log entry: 12 kV
